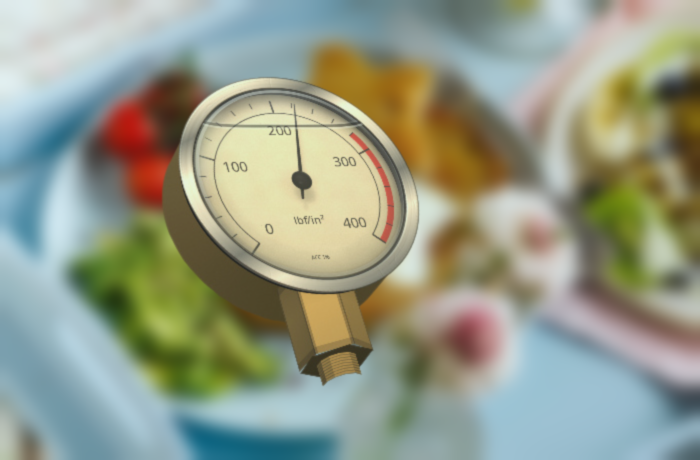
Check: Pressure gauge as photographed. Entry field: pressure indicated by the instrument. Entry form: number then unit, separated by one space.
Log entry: 220 psi
